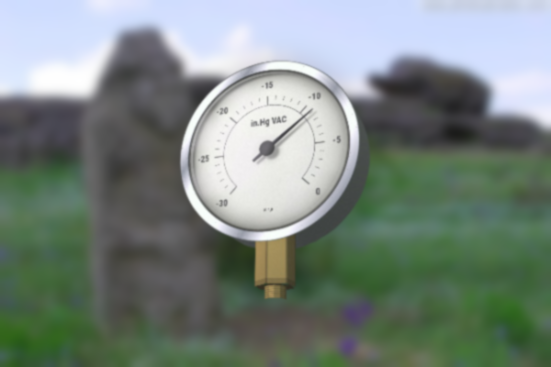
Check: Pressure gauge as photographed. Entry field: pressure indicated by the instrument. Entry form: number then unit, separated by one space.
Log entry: -9 inHg
